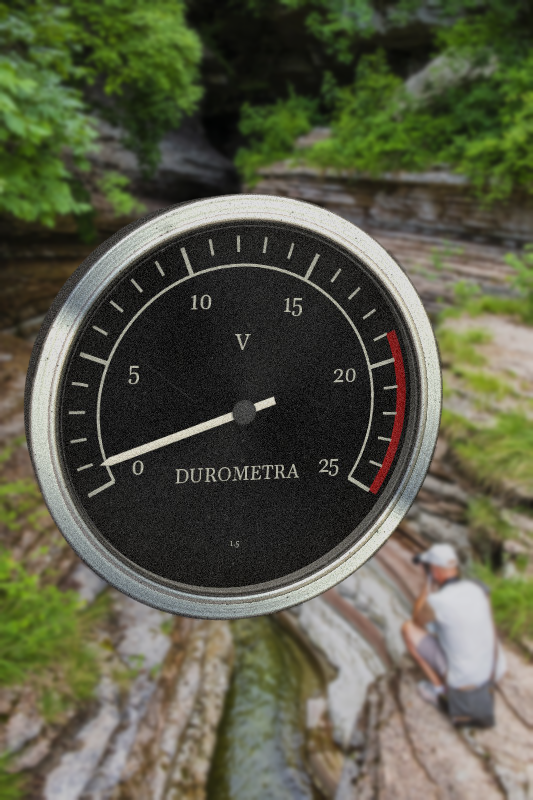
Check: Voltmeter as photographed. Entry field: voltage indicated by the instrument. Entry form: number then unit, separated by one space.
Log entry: 1 V
